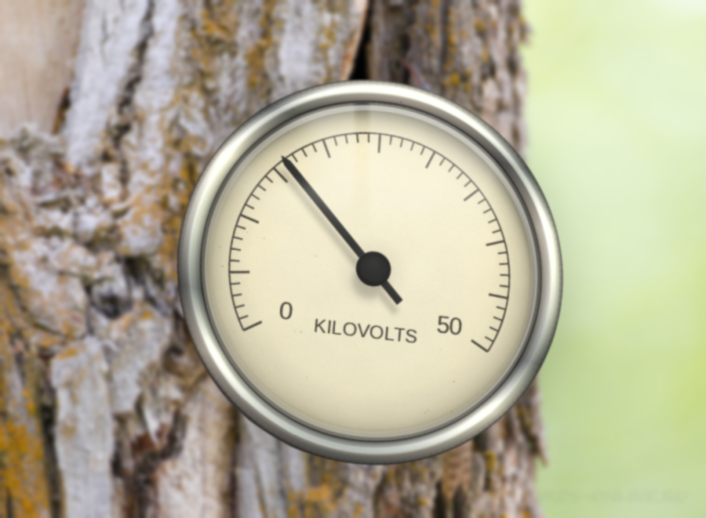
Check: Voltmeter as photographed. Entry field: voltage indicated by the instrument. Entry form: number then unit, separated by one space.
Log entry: 16 kV
